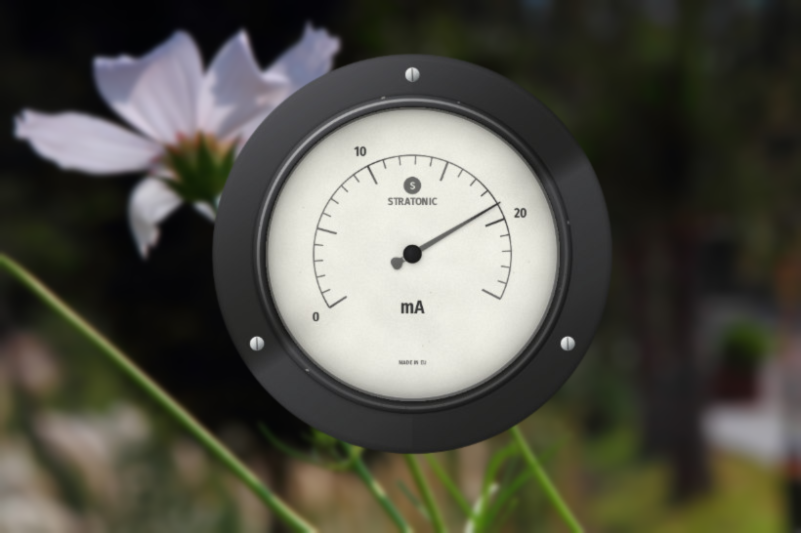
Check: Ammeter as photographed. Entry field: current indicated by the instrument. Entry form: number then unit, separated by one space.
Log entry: 19 mA
